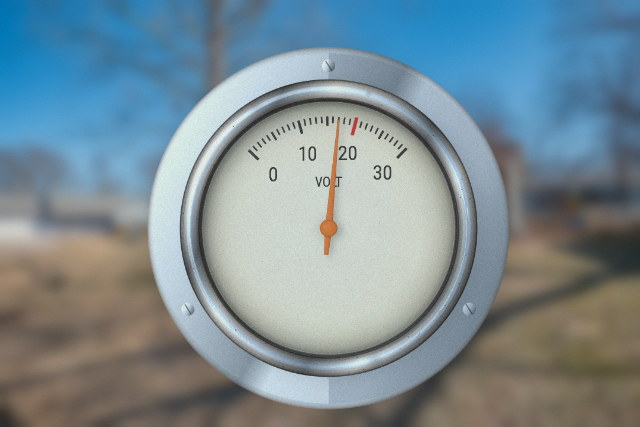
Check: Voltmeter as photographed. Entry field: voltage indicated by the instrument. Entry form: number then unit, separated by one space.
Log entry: 17 V
